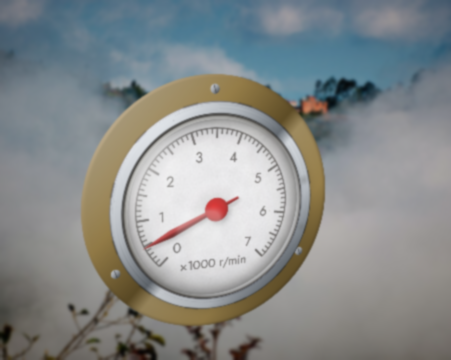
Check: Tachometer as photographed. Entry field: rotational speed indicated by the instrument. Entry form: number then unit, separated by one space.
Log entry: 500 rpm
